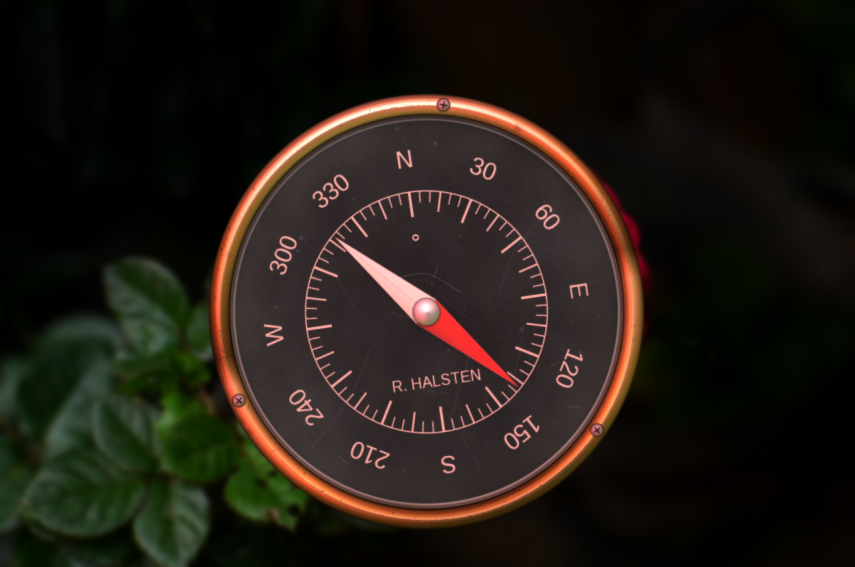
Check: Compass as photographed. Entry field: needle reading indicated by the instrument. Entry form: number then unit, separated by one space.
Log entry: 137.5 °
